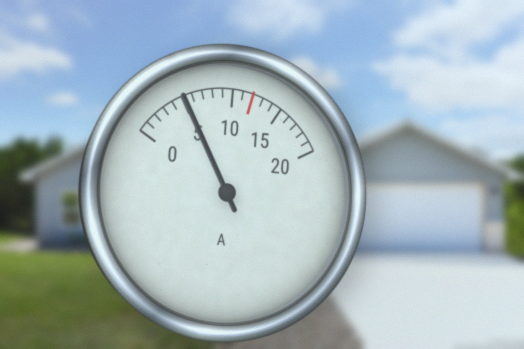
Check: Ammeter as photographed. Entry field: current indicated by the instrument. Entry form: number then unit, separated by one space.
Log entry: 5 A
